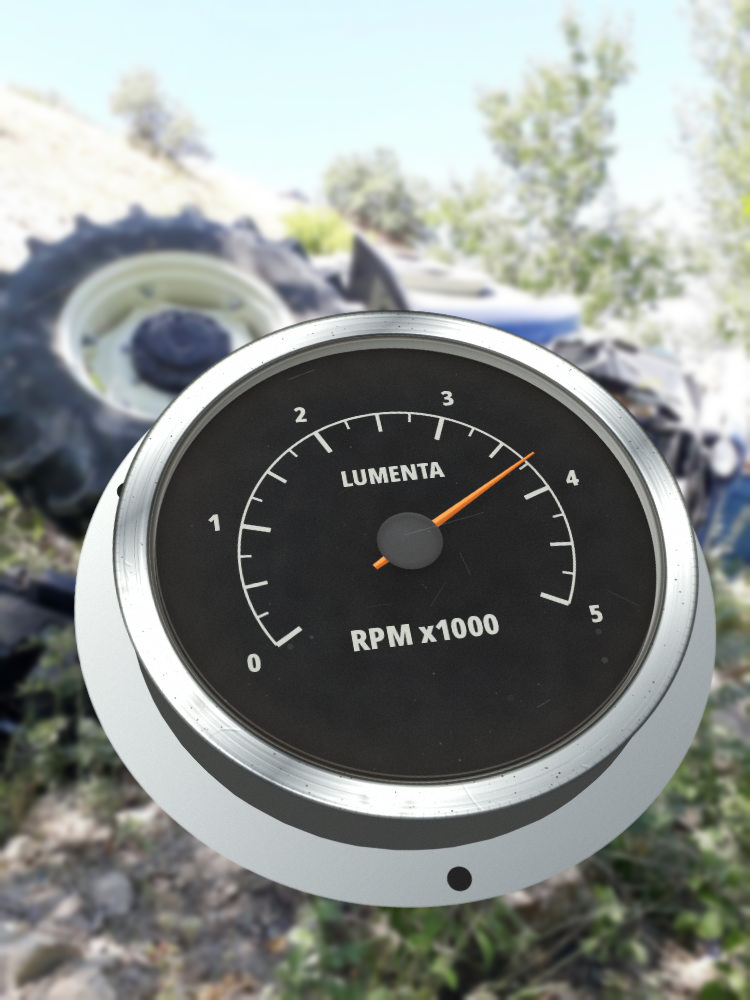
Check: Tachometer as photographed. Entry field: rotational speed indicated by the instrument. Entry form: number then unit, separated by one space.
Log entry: 3750 rpm
